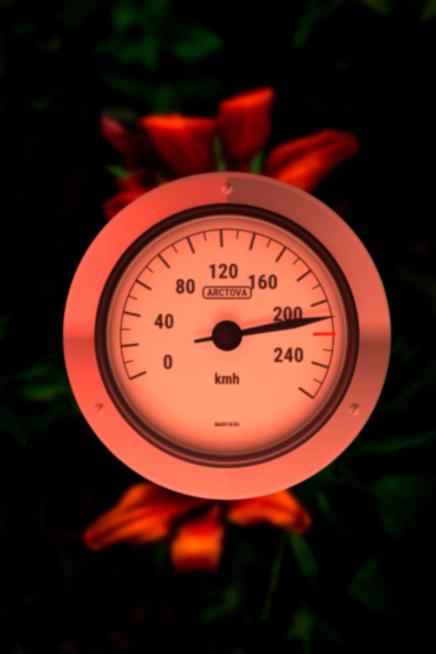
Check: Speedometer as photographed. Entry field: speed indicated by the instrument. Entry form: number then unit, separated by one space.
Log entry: 210 km/h
